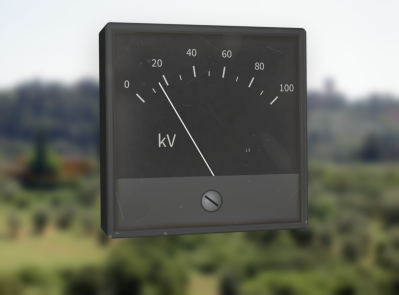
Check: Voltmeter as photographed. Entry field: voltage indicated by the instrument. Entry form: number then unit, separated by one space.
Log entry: 15 kV
